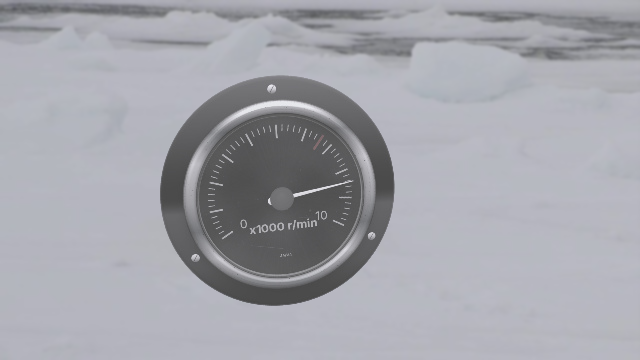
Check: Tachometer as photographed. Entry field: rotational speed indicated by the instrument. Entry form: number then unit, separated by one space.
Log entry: 8400 rpm
